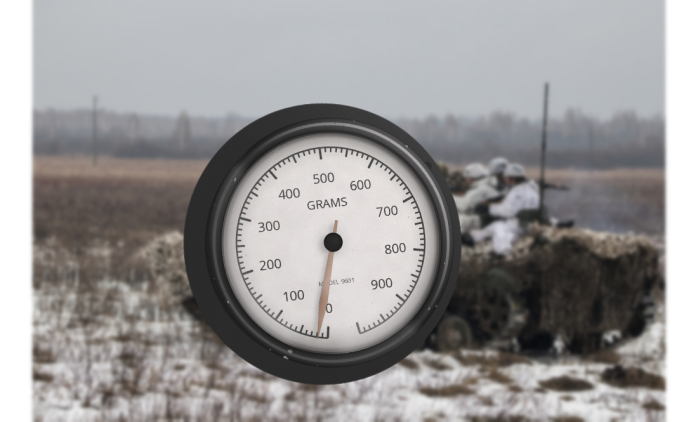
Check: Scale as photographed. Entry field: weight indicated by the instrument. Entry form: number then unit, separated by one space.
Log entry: 20 g
